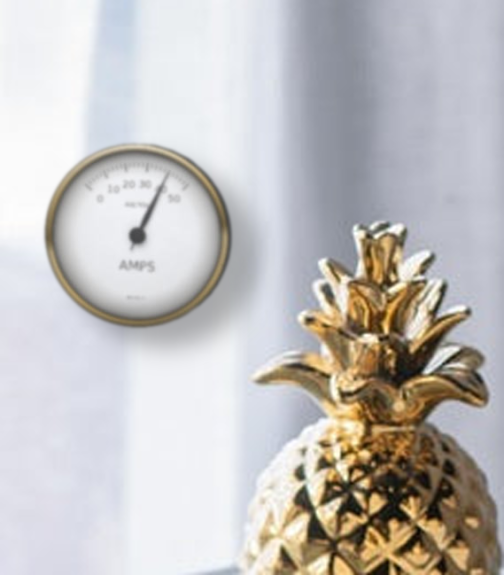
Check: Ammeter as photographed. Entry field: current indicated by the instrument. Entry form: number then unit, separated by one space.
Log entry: 40 A
